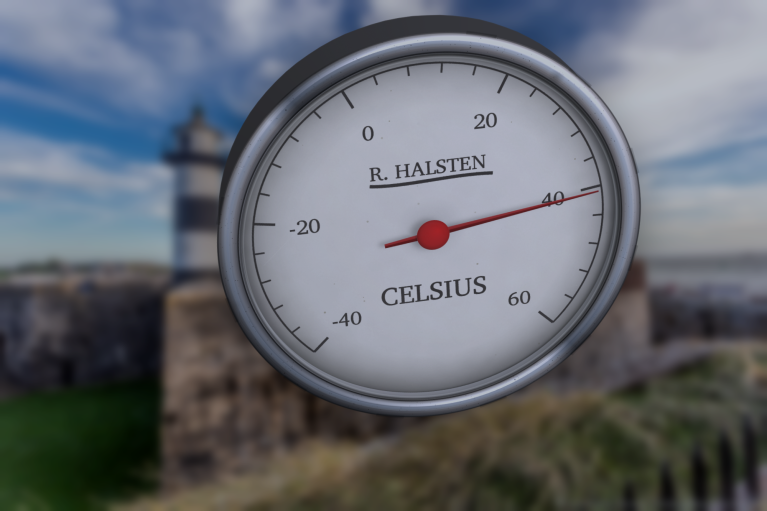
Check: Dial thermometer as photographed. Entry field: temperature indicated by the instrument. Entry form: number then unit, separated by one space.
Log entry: 40 °C
